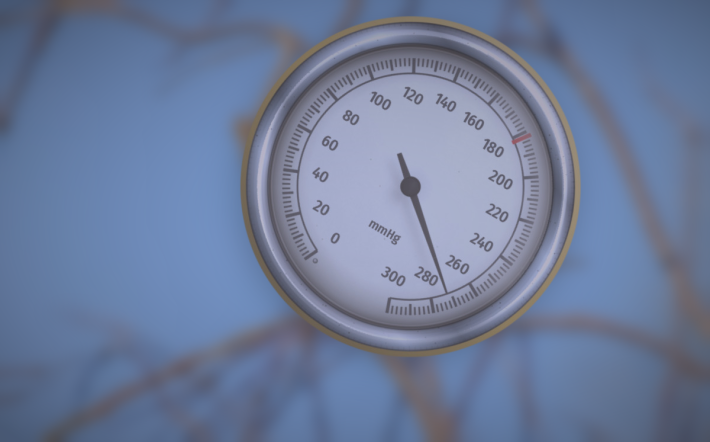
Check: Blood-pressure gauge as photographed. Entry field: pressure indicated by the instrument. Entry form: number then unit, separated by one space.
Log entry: 272 mmHg
